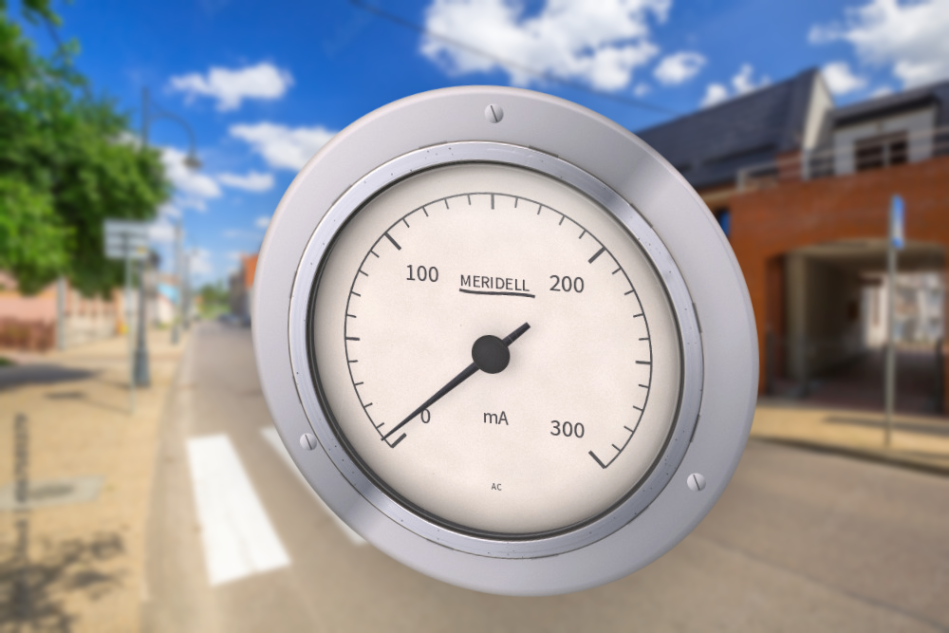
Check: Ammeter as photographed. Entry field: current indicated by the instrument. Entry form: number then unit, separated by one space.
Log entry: 5 mA
